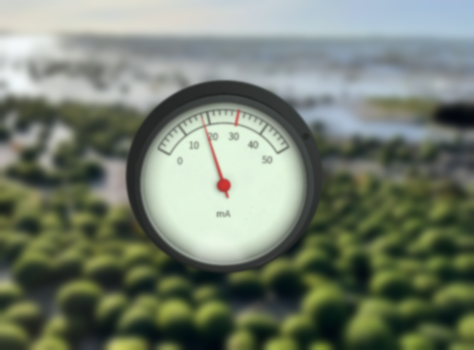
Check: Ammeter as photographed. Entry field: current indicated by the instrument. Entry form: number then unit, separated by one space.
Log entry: 18 mA
